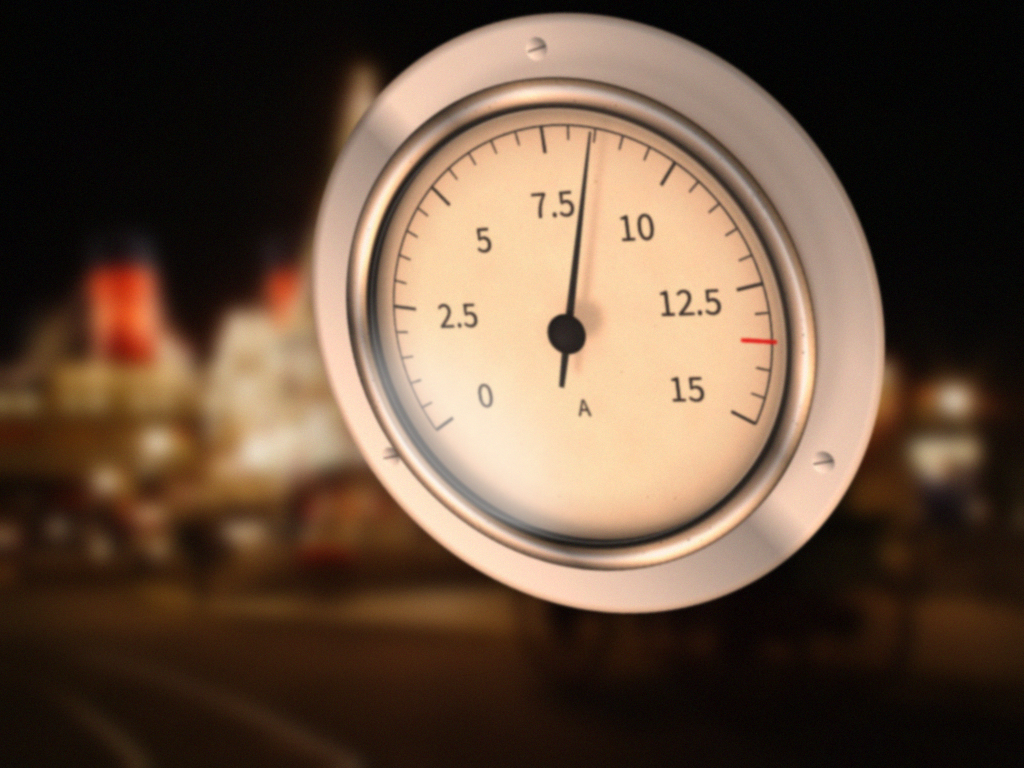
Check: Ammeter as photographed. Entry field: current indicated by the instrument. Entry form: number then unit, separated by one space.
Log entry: 8.5 A
